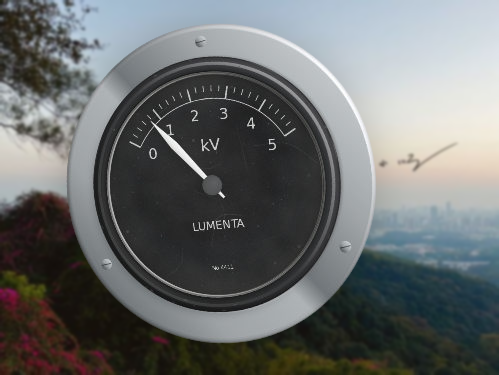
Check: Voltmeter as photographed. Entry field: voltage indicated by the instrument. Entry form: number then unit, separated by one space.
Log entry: 0.8 kV
